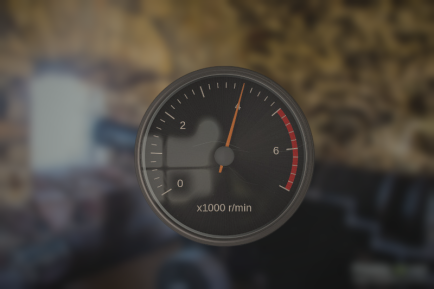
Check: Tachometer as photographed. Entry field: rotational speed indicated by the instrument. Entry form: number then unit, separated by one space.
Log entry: 4000 rpm
